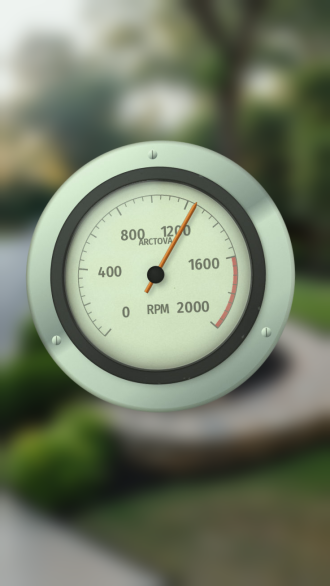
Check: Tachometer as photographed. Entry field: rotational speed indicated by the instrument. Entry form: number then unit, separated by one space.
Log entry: 1250 rpm
